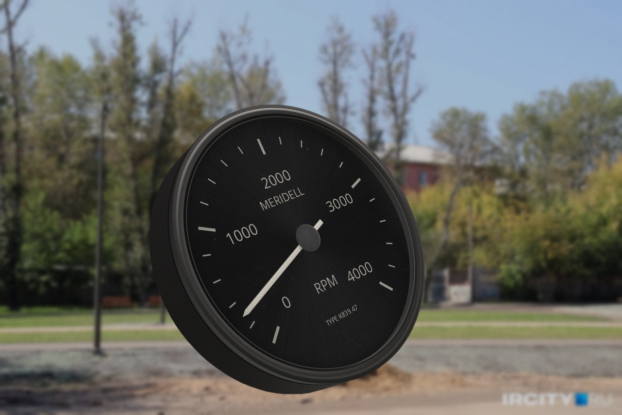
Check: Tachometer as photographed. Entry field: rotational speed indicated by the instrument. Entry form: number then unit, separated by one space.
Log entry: 300 rpm
